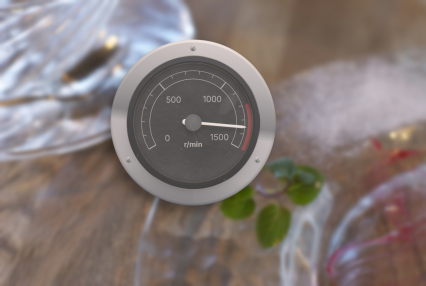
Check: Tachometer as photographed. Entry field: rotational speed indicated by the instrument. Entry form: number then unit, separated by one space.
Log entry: 1350 rpm
